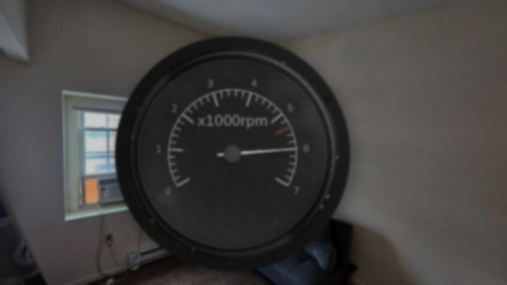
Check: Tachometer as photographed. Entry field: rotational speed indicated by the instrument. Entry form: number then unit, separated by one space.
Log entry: 6000 rpm
